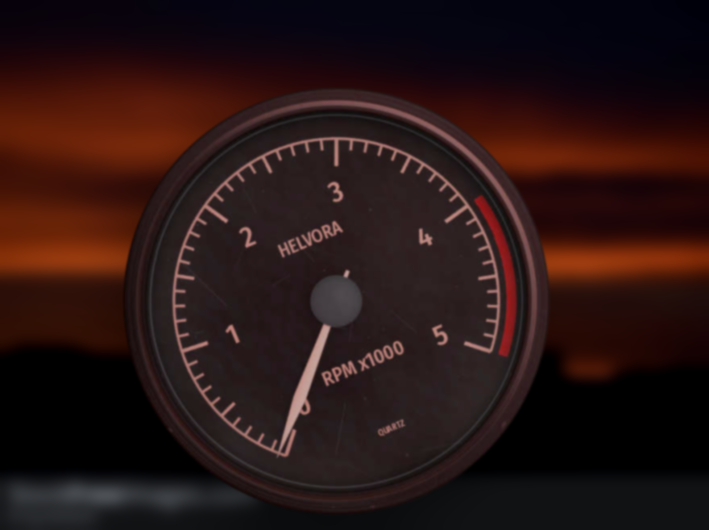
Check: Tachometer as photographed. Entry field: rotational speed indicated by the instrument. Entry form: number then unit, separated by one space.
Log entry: 50 rpm
